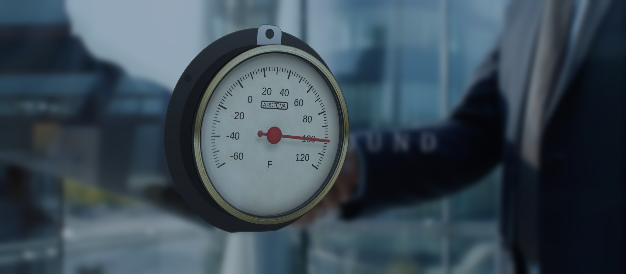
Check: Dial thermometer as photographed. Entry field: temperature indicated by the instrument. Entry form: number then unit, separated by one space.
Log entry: 100 °F
